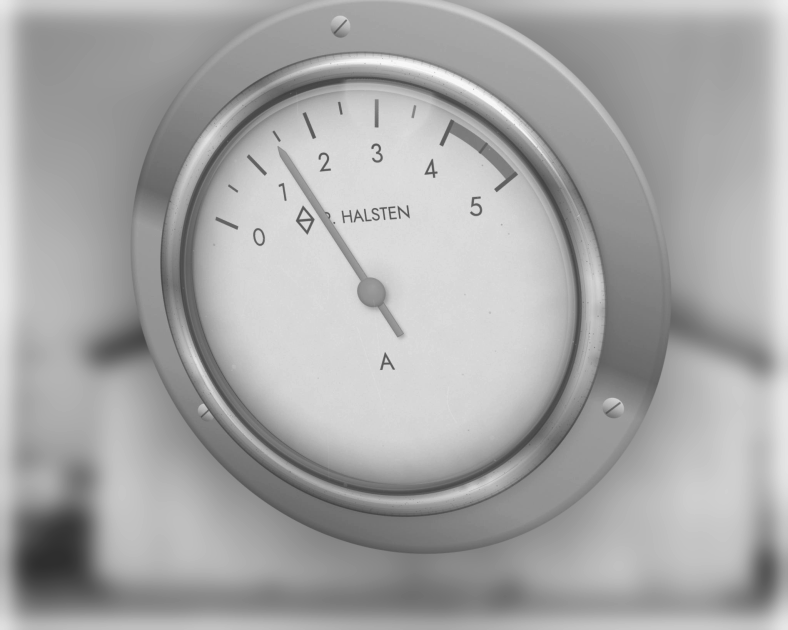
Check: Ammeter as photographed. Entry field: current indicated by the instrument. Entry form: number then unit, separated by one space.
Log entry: 1.5 A
